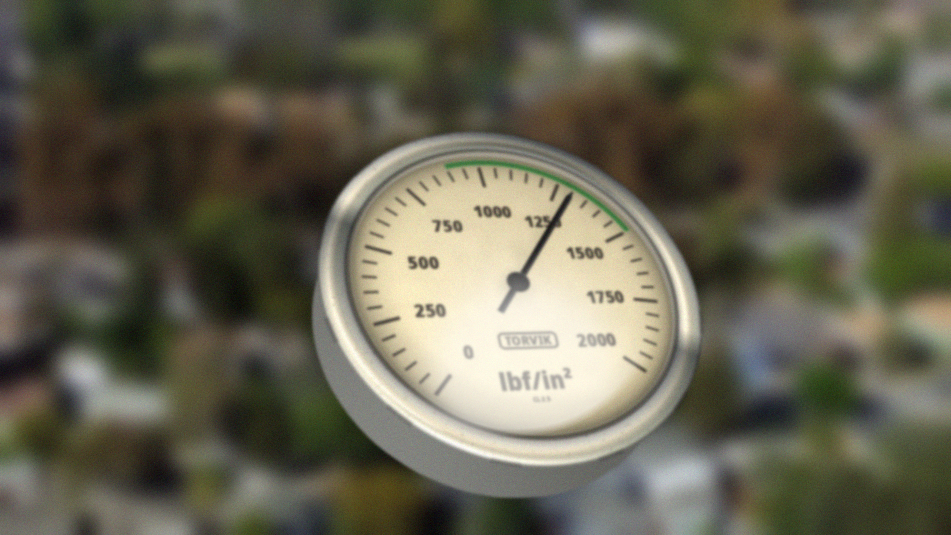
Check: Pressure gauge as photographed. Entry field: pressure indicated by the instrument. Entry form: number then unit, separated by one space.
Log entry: 1300 psi
